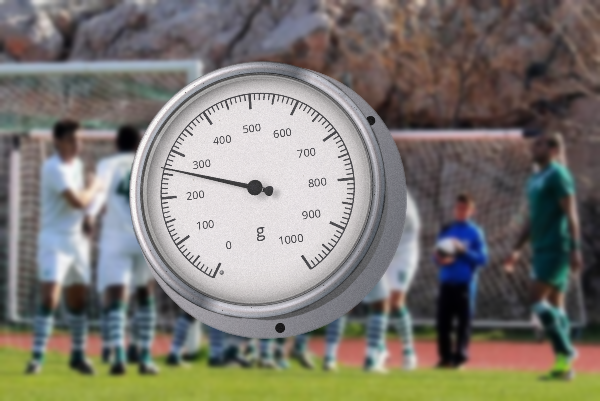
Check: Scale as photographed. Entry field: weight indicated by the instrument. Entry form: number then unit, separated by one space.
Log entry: 260 g
